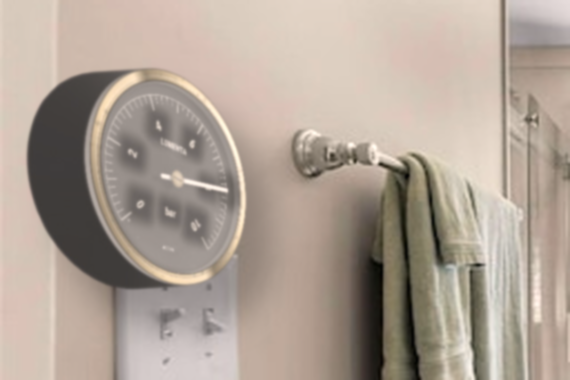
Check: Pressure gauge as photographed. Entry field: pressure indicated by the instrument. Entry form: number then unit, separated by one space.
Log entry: 8 bar
